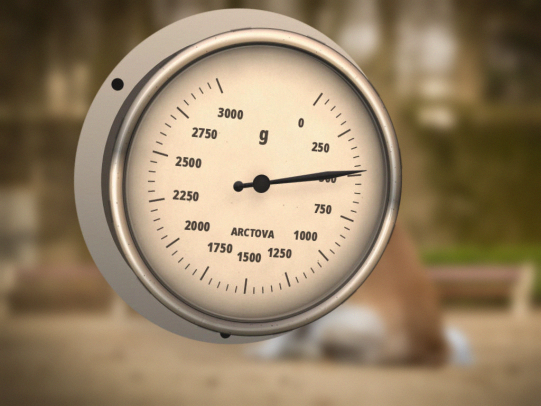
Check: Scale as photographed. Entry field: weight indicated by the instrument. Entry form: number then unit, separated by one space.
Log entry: 475 g
